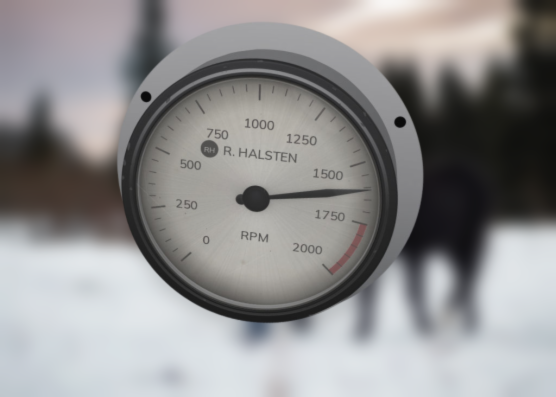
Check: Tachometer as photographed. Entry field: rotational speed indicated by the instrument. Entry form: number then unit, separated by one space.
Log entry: 1600 rpm
